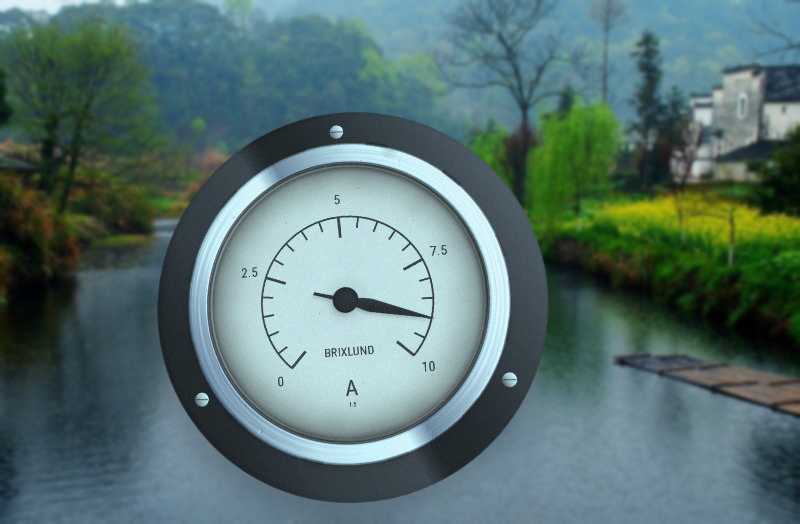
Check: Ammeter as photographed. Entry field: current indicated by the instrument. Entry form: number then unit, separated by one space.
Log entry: 9 A
